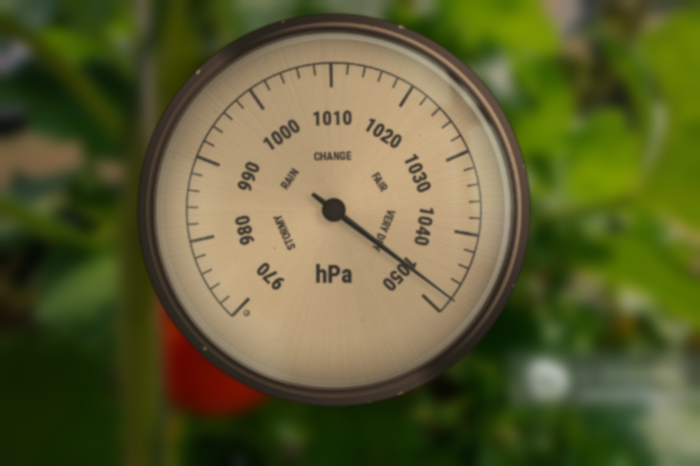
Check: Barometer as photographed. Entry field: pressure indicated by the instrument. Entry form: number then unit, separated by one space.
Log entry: 1048 hPa
